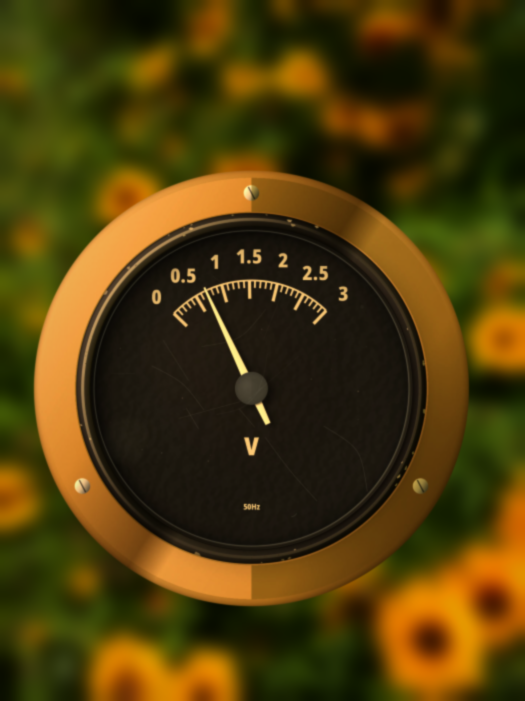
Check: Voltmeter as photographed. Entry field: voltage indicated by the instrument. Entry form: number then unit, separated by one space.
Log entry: 0.7 V
